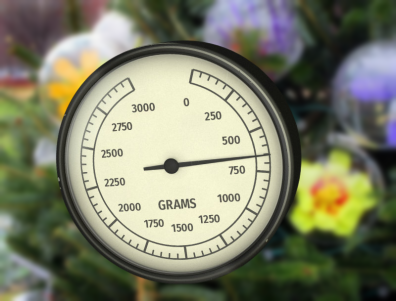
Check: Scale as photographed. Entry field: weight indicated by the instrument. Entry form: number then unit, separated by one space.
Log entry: 650 g
